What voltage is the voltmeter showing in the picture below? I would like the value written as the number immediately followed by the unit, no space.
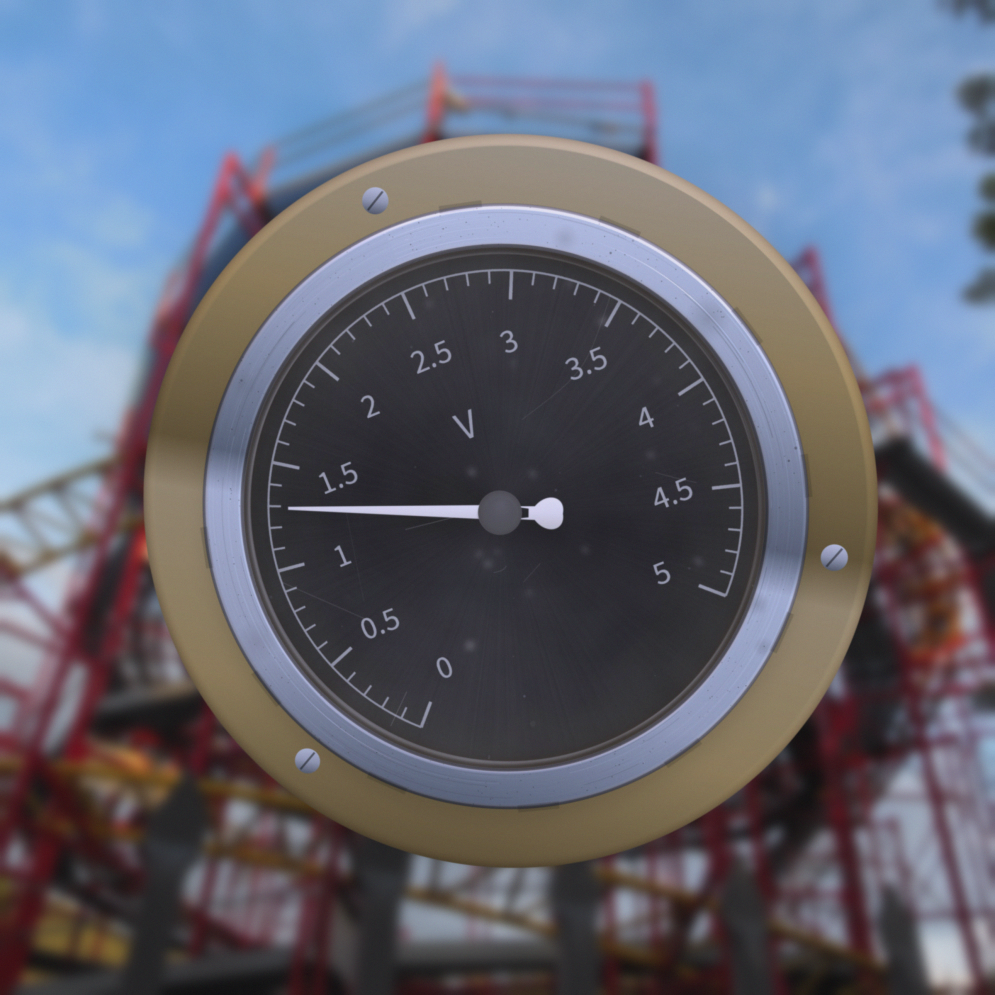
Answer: 1.3V
